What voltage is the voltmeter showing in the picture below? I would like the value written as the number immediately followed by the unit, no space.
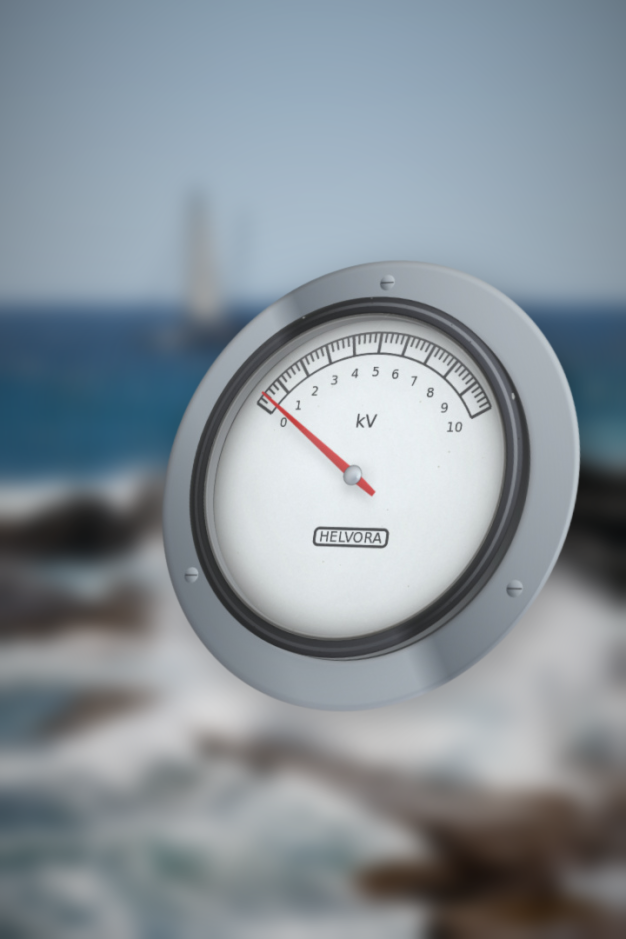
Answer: 0.4kV
